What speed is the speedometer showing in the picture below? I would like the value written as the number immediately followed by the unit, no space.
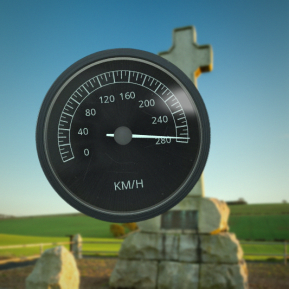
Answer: 275km/h
